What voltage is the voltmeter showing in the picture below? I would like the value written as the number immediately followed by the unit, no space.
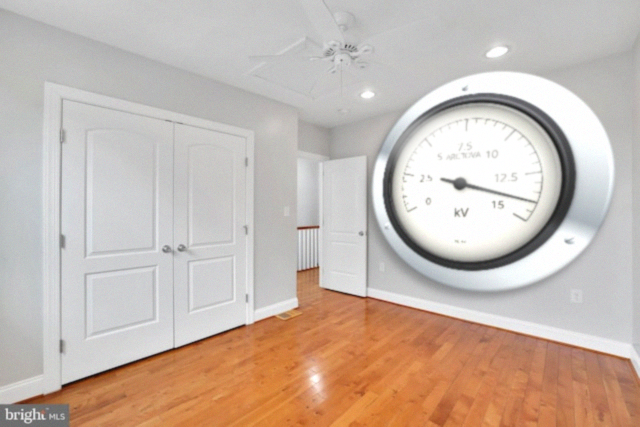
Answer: 14kV
